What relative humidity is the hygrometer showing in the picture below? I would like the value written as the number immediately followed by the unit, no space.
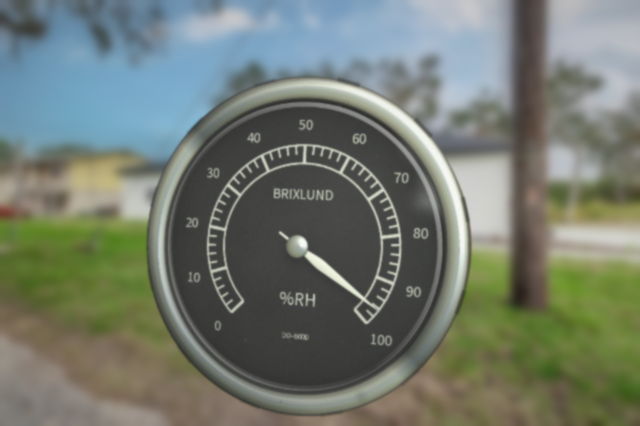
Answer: 96%
